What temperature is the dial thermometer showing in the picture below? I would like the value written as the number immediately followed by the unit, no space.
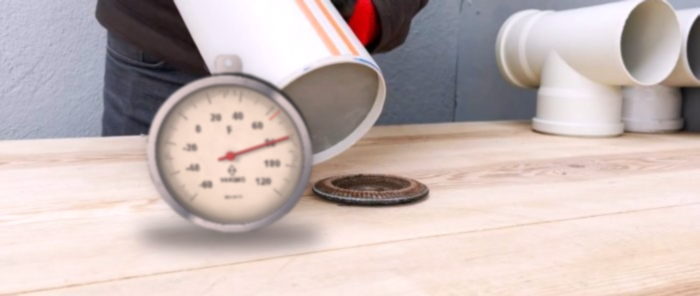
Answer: 80°F
